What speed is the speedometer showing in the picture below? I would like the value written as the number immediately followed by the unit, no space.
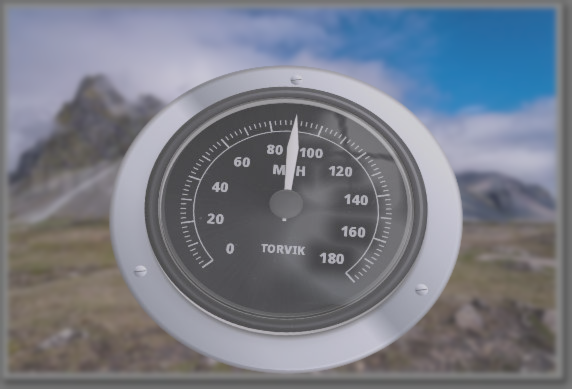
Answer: 90mph
